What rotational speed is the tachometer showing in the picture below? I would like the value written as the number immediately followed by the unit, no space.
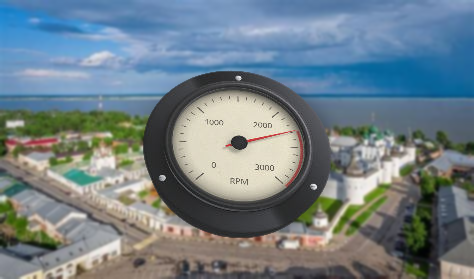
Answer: 2300rpm
